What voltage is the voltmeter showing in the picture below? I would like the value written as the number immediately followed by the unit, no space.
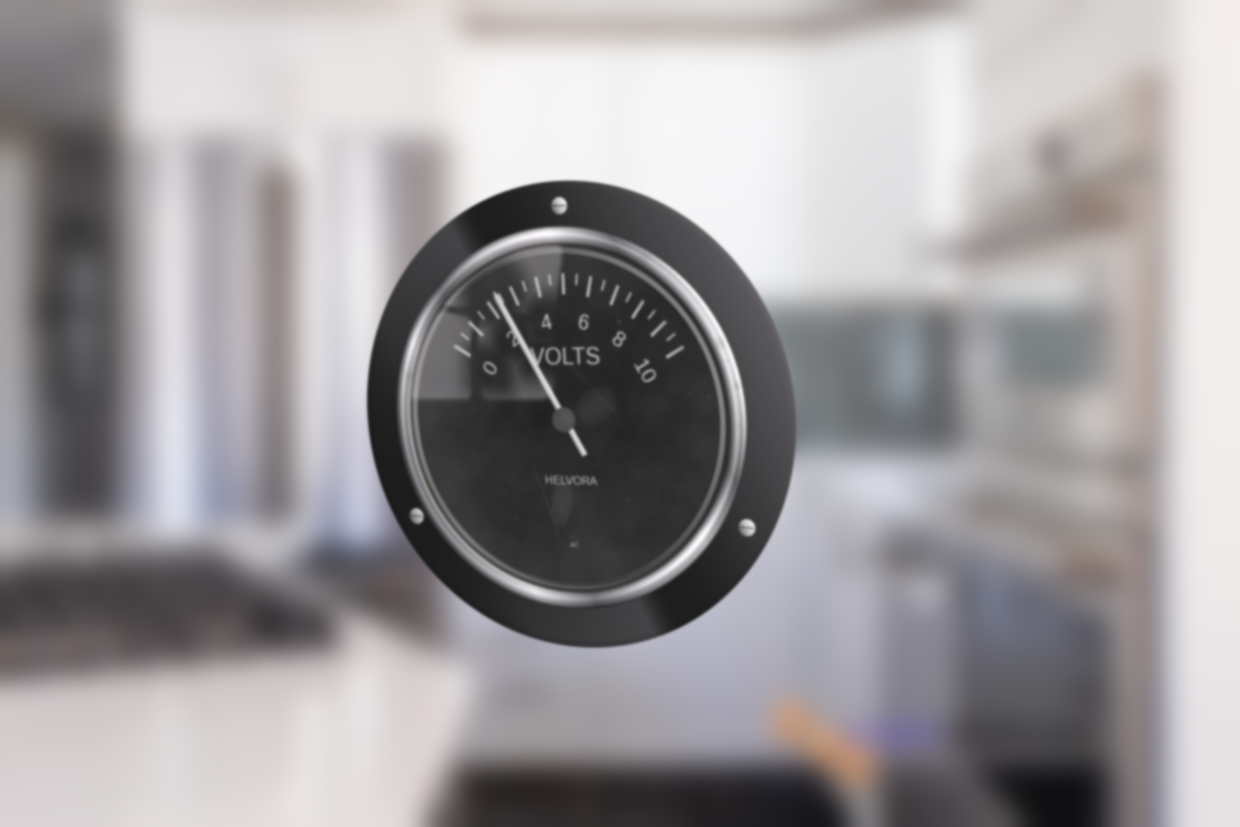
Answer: 2.5V
